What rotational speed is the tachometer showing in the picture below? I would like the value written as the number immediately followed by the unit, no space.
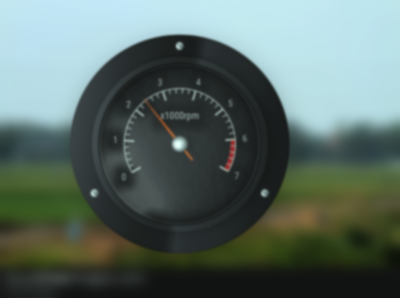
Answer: 2400rpm
